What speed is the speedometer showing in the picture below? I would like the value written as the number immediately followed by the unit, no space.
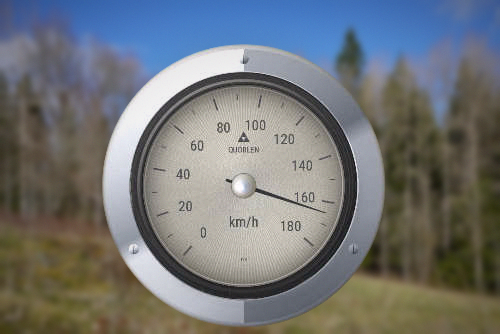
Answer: 165km/h
